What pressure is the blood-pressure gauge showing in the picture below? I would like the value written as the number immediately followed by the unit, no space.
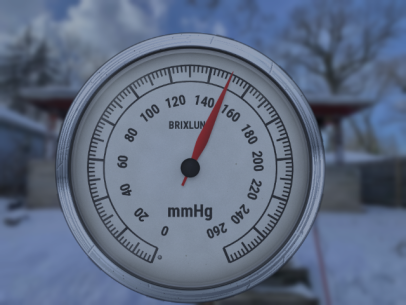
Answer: 150mmHg
